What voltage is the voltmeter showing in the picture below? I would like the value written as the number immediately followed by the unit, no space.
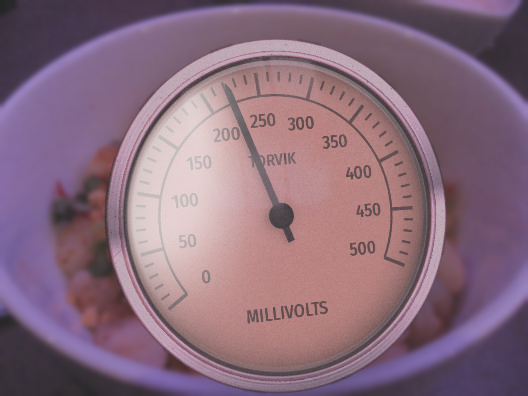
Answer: 220mV
